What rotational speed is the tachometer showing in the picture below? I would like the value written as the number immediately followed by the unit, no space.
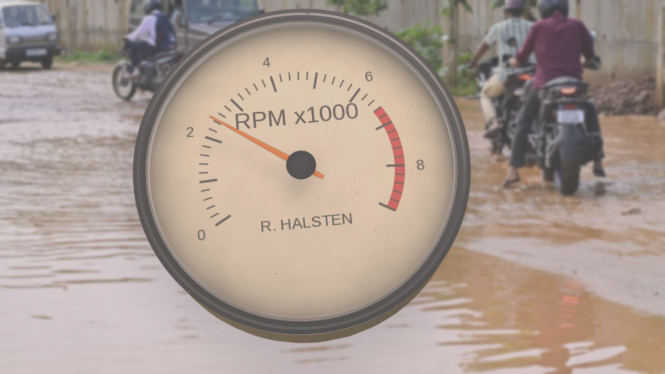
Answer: 2400rpm
